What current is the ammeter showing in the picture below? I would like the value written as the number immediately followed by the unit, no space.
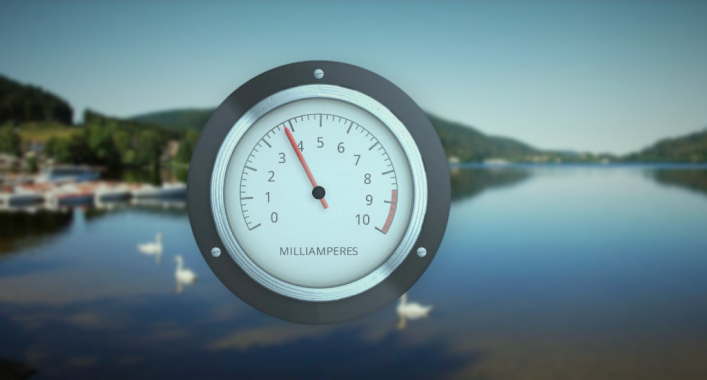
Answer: 3.8mA
